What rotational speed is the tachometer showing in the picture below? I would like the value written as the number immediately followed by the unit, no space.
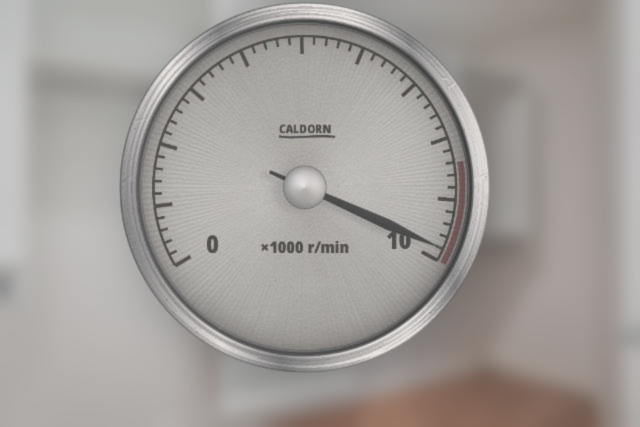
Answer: 9800rpm
